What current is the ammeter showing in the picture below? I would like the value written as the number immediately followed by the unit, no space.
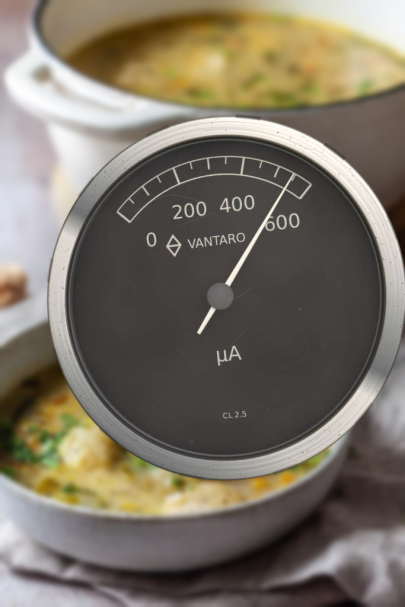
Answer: 550µA
